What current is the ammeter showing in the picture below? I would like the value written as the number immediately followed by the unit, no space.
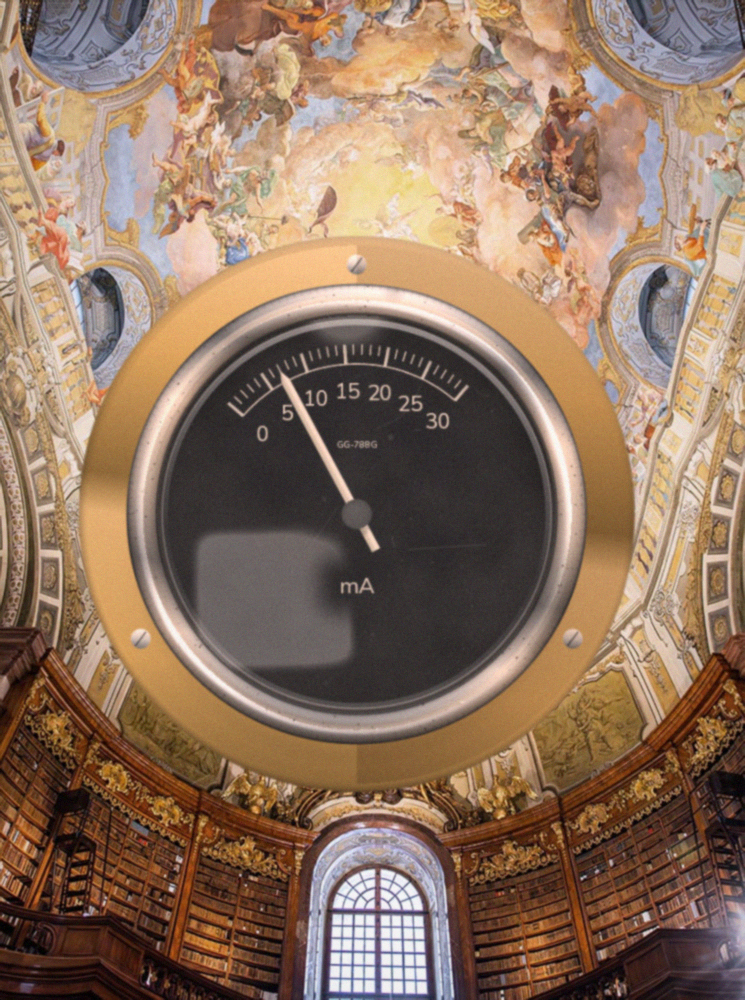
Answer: 7mA
